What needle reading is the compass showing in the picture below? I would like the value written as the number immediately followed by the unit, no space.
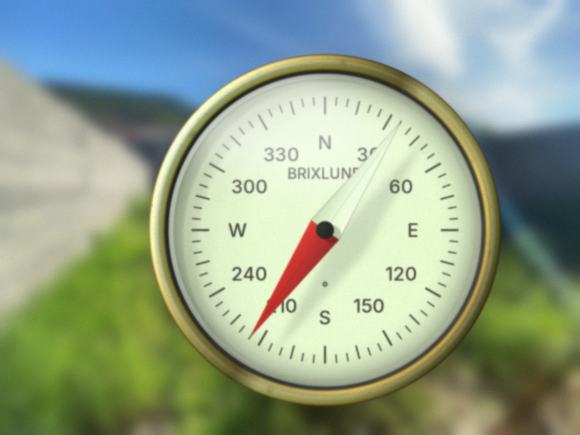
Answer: 215°
